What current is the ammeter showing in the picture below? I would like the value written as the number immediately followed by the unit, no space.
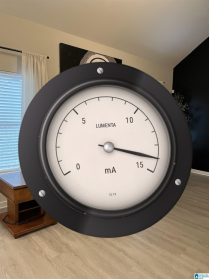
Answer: 14mA
